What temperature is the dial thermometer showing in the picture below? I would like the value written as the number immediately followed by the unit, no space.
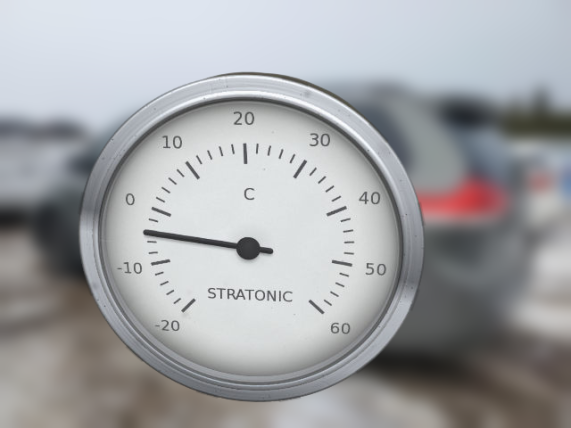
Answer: -4°C
